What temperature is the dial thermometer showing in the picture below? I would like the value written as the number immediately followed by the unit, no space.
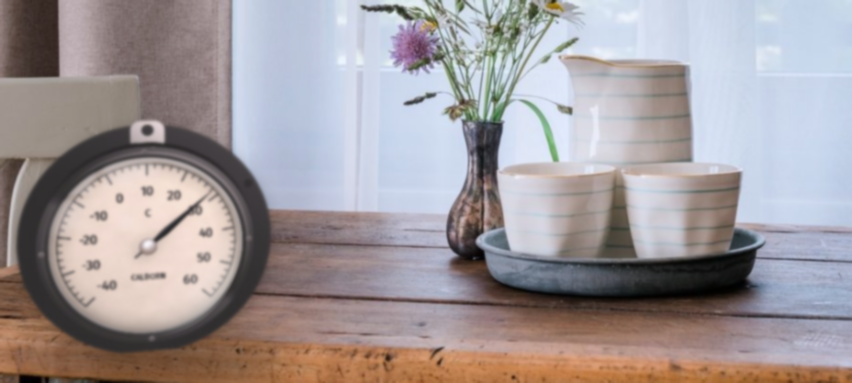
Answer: 28°C
